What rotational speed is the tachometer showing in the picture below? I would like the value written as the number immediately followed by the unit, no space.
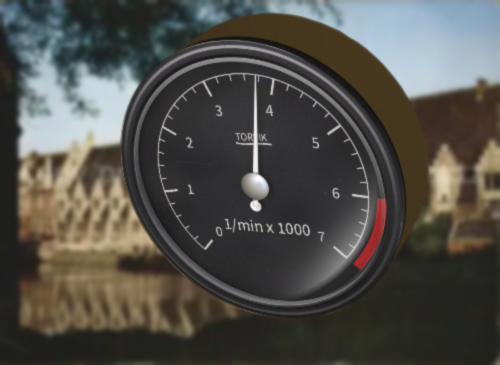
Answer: 3800rpm
